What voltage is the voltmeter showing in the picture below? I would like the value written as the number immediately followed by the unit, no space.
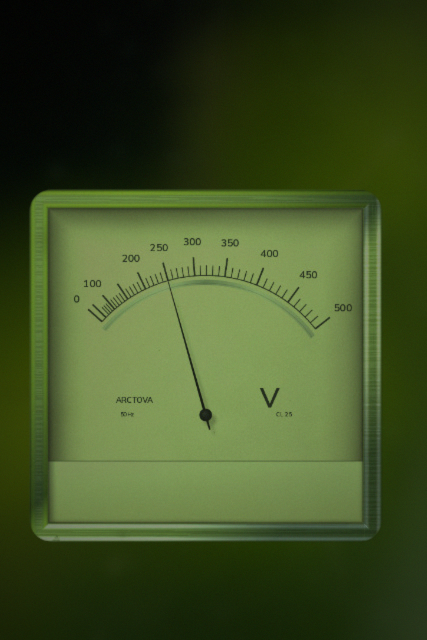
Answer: 250V
